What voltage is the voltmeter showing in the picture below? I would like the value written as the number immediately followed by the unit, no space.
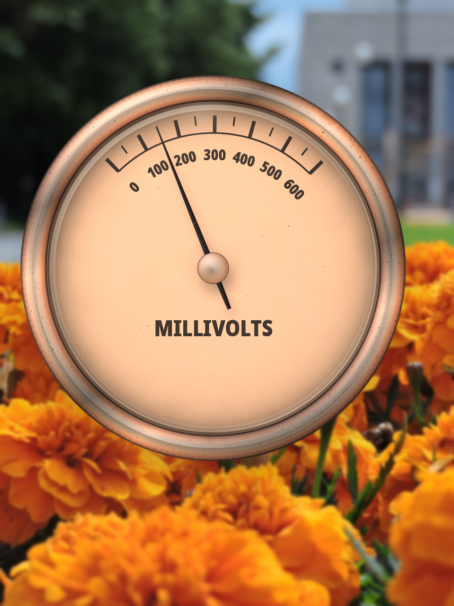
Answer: 150mV
